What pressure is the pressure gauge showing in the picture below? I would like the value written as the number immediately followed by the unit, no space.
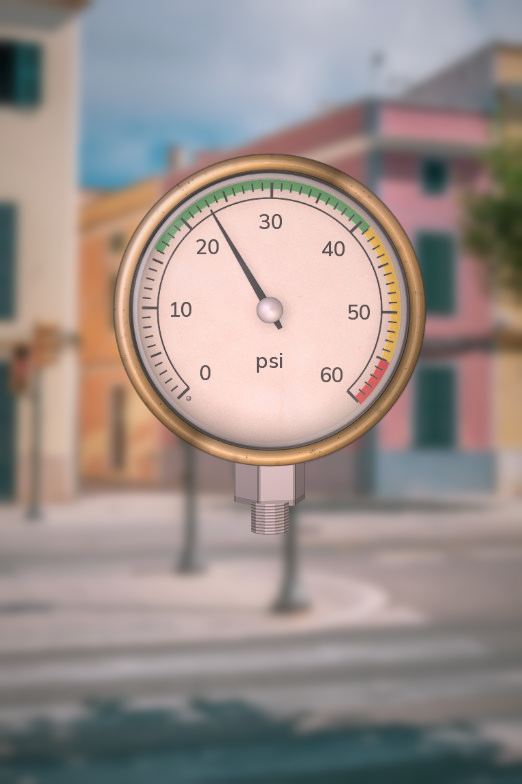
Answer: 23psi
